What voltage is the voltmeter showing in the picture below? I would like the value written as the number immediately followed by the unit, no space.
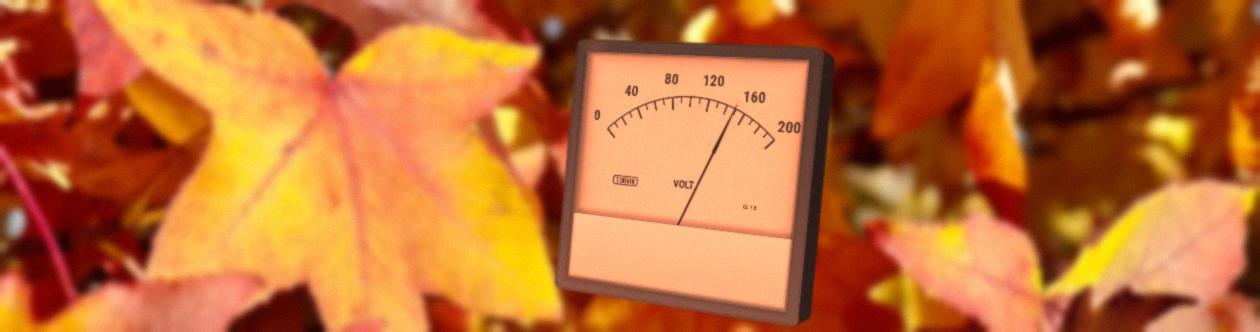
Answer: 150V
